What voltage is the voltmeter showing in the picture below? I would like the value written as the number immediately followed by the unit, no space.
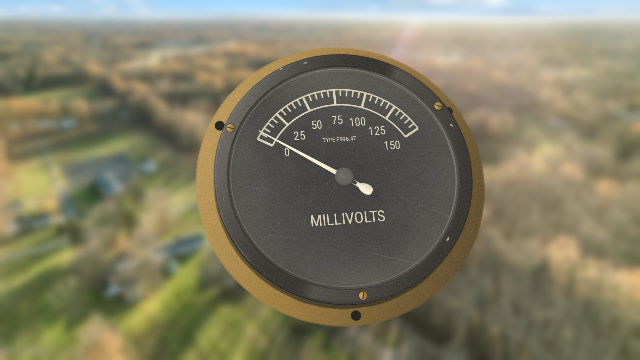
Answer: 5mV
